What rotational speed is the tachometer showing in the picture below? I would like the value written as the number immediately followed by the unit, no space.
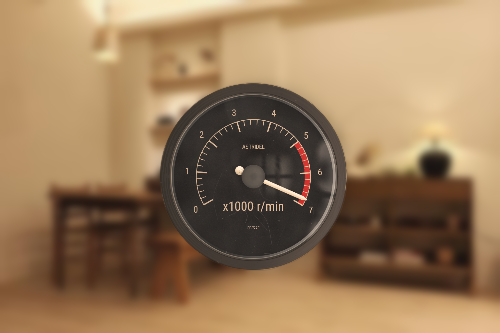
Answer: 6800rpm
